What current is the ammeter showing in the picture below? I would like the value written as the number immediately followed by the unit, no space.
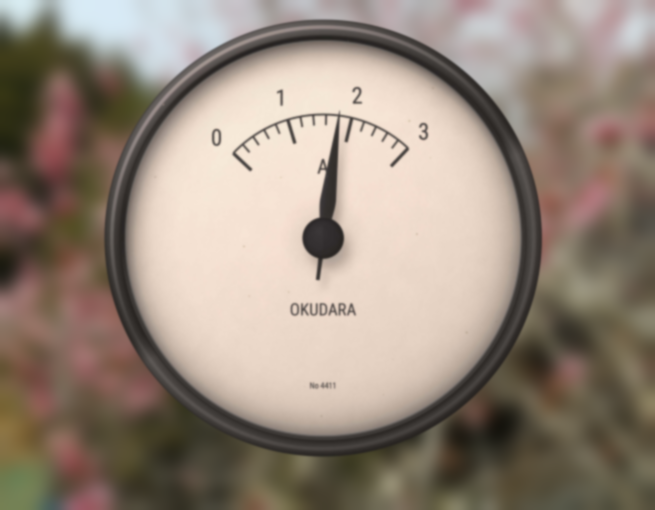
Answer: 1.8A
